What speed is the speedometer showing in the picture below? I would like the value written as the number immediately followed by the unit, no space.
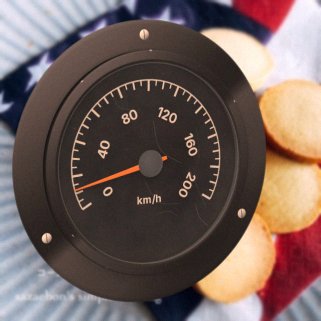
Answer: 12.5km/h
